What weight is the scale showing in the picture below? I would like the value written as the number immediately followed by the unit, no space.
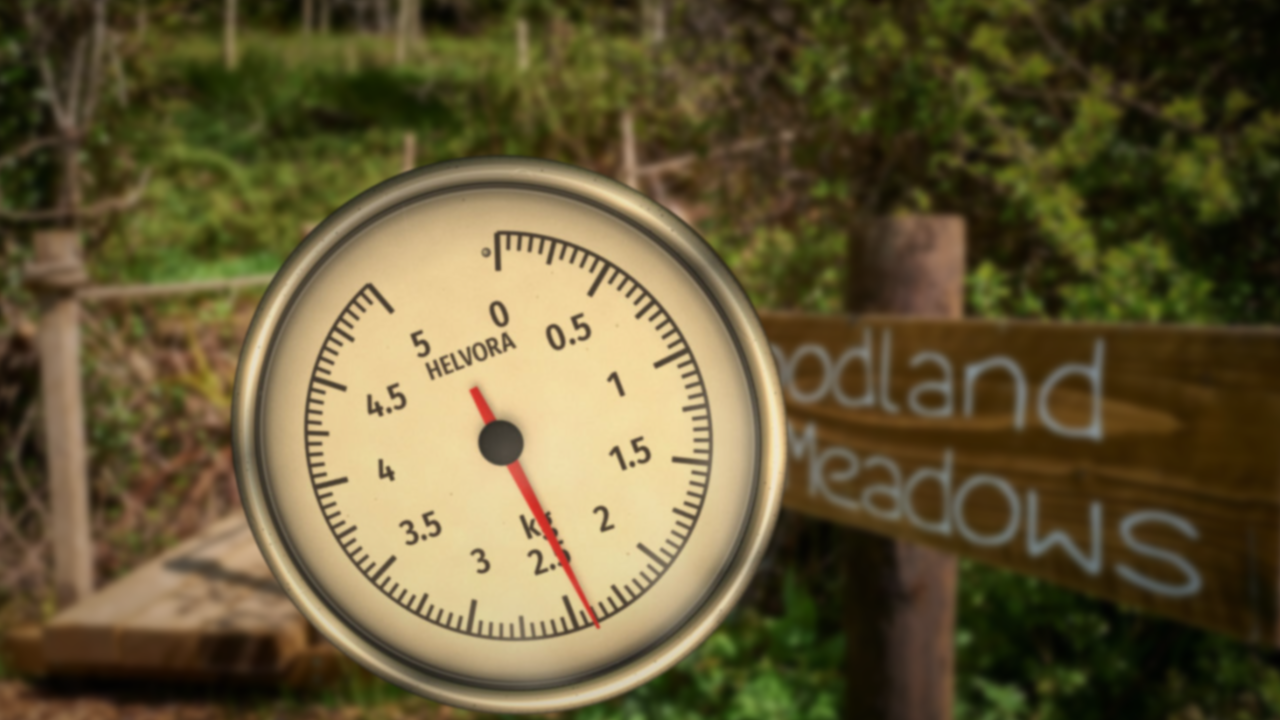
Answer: 2.4kg
